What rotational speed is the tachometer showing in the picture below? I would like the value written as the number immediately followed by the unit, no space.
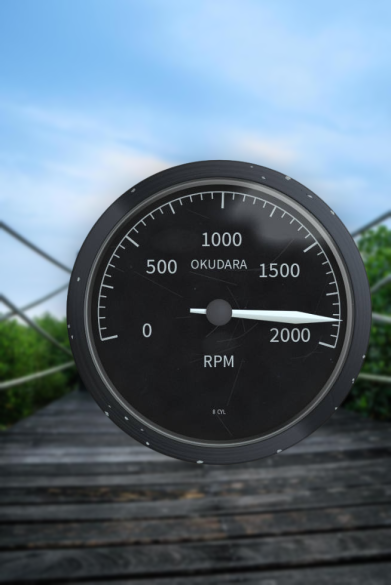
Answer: 1875rpm
